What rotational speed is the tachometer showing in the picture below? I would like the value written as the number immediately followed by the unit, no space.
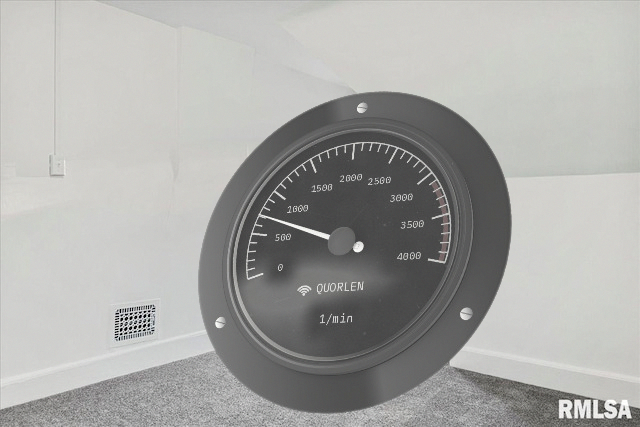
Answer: 700rpm
